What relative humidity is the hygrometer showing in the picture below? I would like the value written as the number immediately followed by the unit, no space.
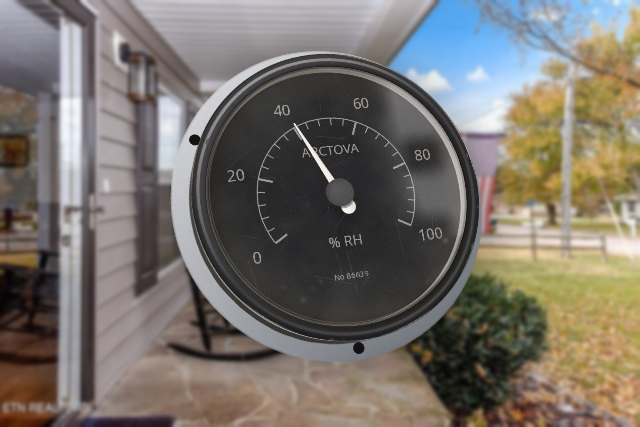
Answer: 40%
